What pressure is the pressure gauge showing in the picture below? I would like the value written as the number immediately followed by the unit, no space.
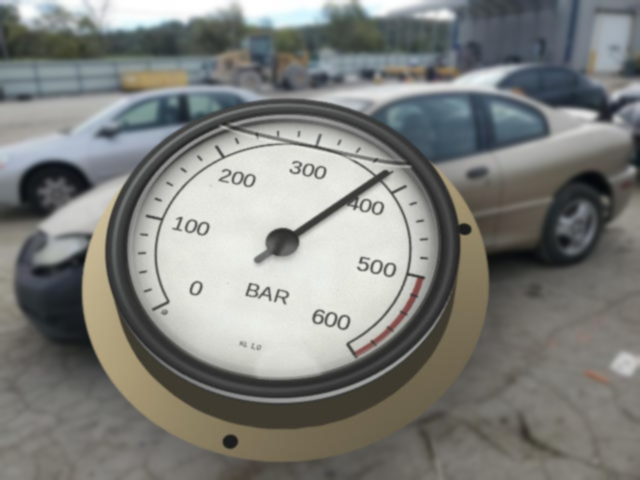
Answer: 380bar
